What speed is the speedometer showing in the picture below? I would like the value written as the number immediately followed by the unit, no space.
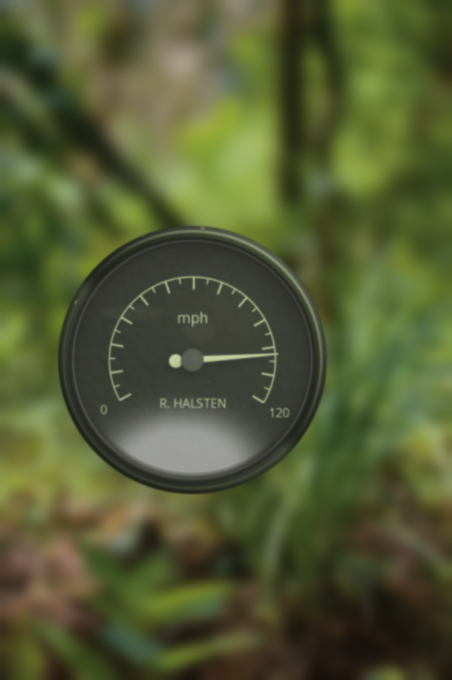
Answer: 102.5mph
